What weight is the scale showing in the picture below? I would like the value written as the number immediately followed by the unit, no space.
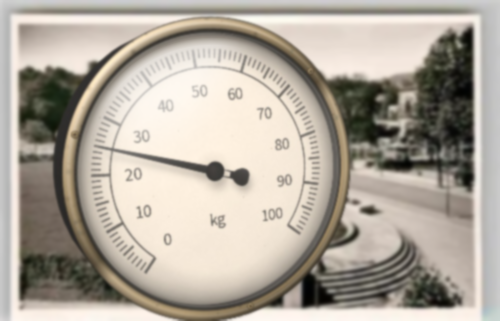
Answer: 25kg
